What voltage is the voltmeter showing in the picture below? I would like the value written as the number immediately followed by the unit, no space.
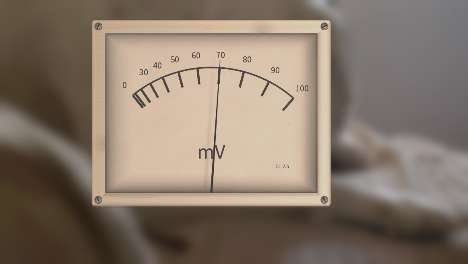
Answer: 70mV
